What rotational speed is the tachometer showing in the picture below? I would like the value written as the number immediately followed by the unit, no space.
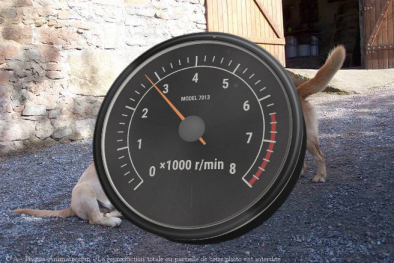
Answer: 2800rpm
